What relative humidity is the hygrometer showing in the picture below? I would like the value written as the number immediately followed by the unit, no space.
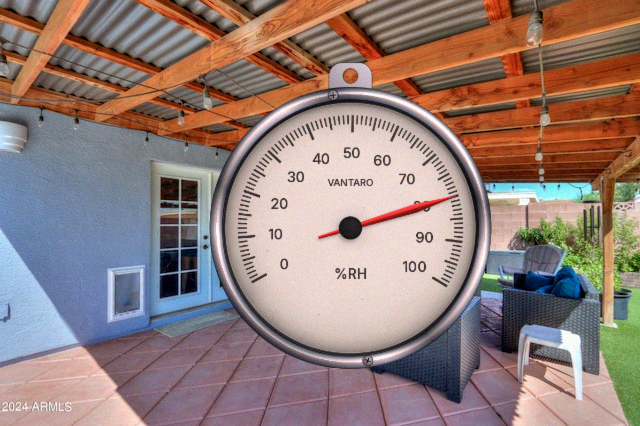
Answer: 80%
